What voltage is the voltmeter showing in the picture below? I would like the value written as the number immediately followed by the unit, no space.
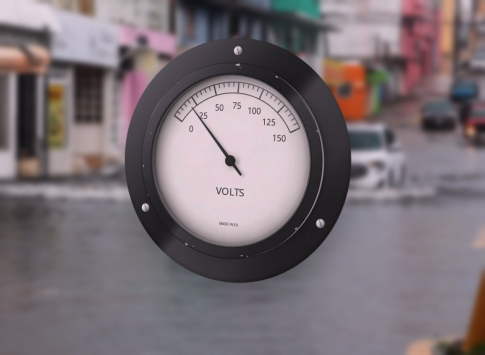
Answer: 20V
